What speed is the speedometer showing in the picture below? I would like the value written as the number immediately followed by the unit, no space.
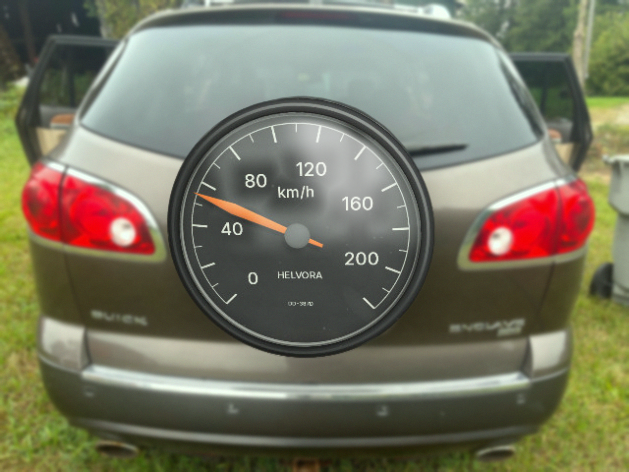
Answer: 55km/h
